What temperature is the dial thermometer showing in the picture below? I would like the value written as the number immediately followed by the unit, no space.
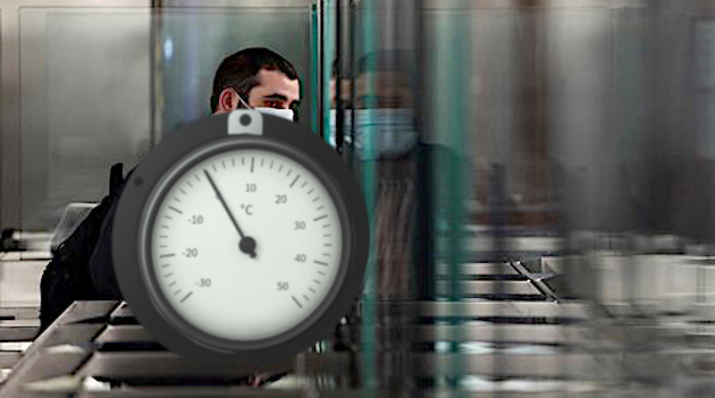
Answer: 0°C
